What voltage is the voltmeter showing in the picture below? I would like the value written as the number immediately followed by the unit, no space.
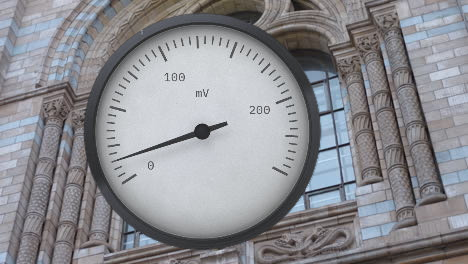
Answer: 15mV
